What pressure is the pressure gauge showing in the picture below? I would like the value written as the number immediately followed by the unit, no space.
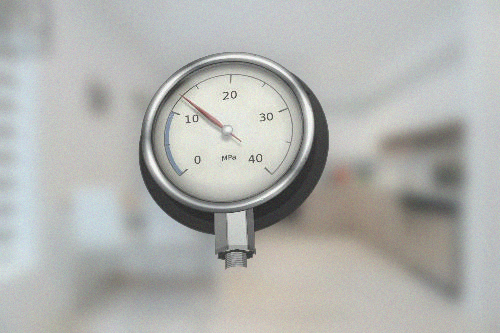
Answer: 12.5MPa
